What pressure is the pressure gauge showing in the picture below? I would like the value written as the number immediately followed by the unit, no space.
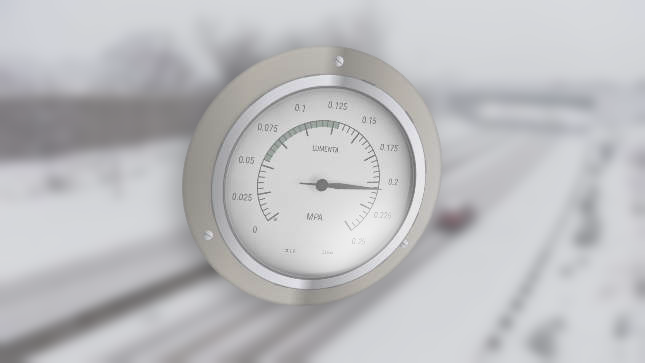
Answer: 0.205MPa
